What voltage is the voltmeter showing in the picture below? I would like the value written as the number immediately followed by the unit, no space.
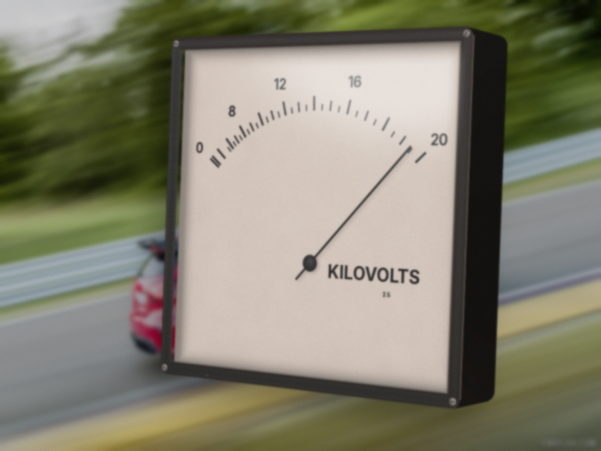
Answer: 19.5kV
